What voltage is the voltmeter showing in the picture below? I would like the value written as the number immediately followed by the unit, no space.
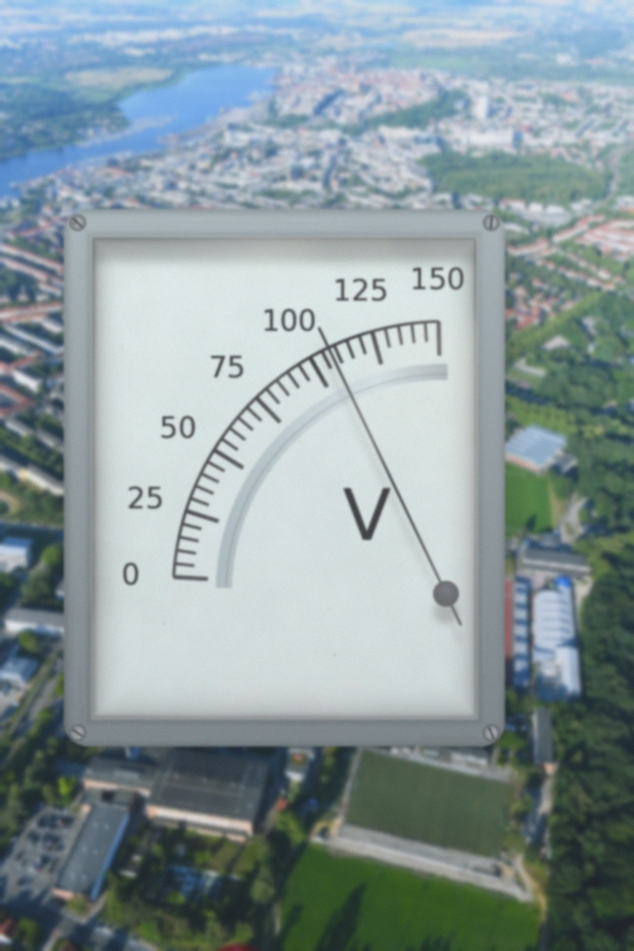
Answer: 107.5V
